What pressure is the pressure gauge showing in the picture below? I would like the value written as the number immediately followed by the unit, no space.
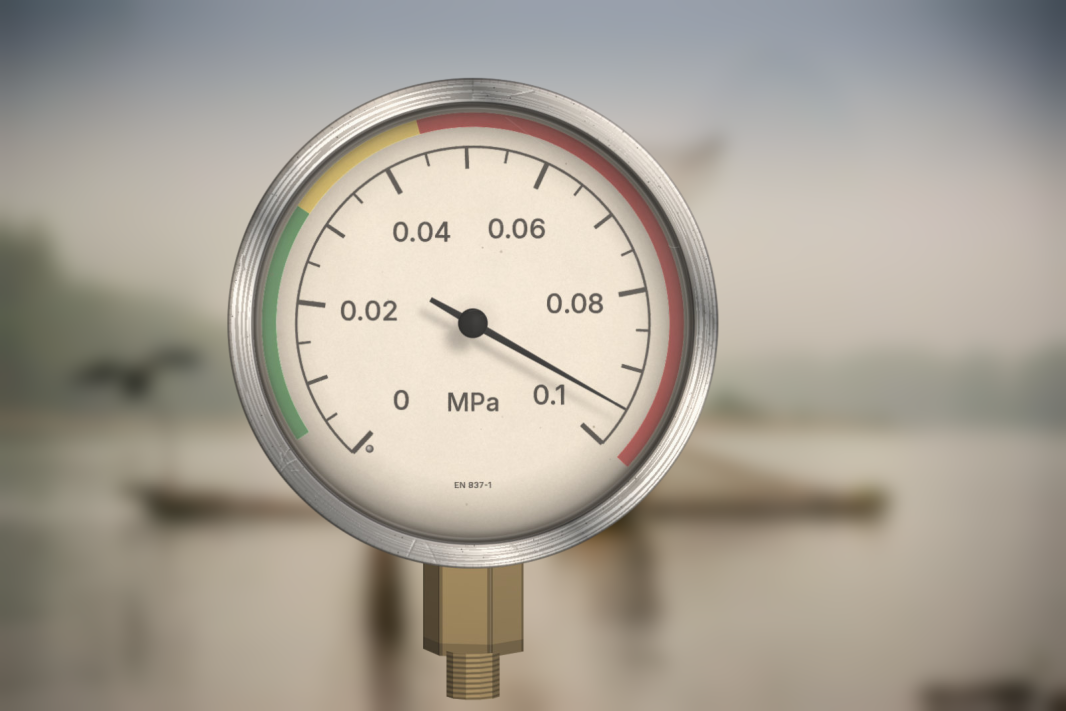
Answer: 0.095MPa
